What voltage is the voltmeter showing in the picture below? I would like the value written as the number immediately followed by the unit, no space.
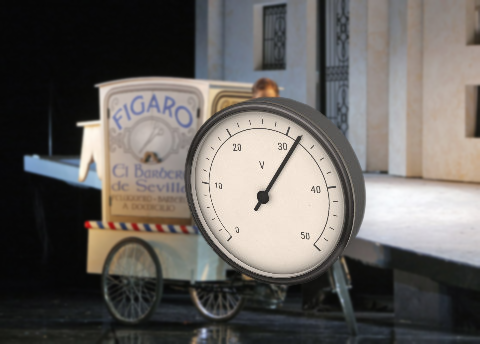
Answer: 32V
